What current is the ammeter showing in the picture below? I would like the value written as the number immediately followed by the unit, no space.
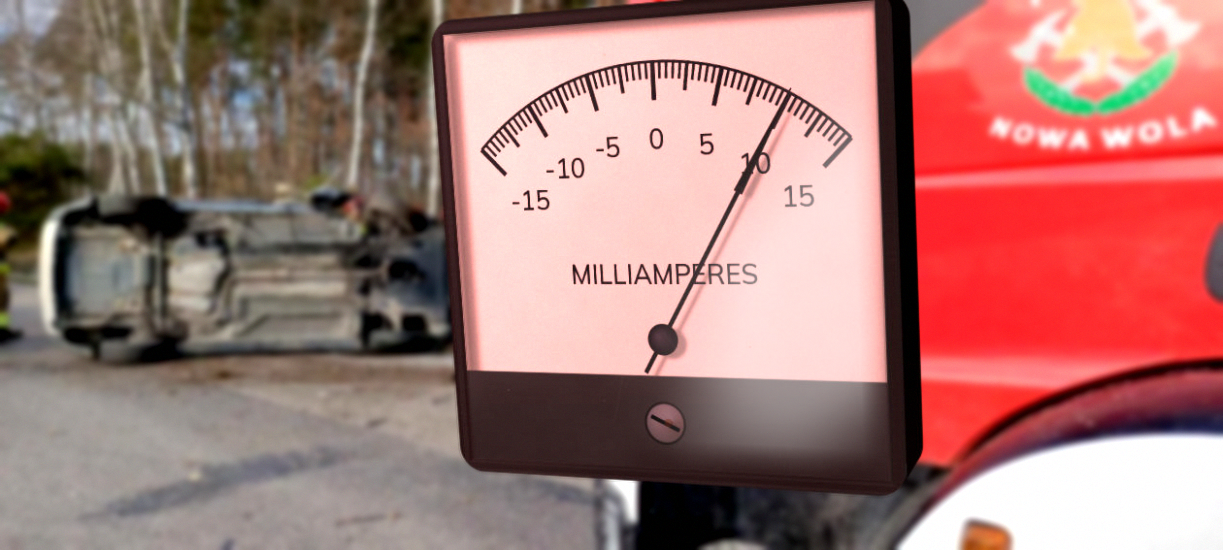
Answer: 10mA
